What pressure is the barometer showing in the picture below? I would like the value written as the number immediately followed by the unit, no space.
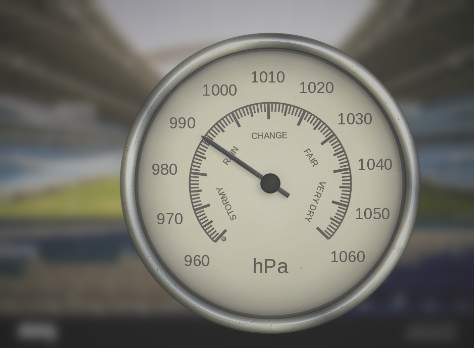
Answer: 990hPa
